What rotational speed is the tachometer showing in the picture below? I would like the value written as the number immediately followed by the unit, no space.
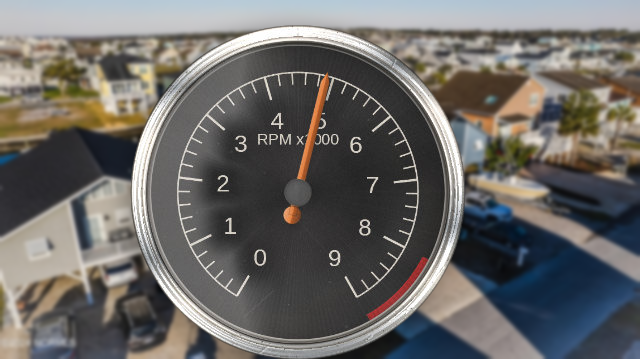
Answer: 4900rpm
